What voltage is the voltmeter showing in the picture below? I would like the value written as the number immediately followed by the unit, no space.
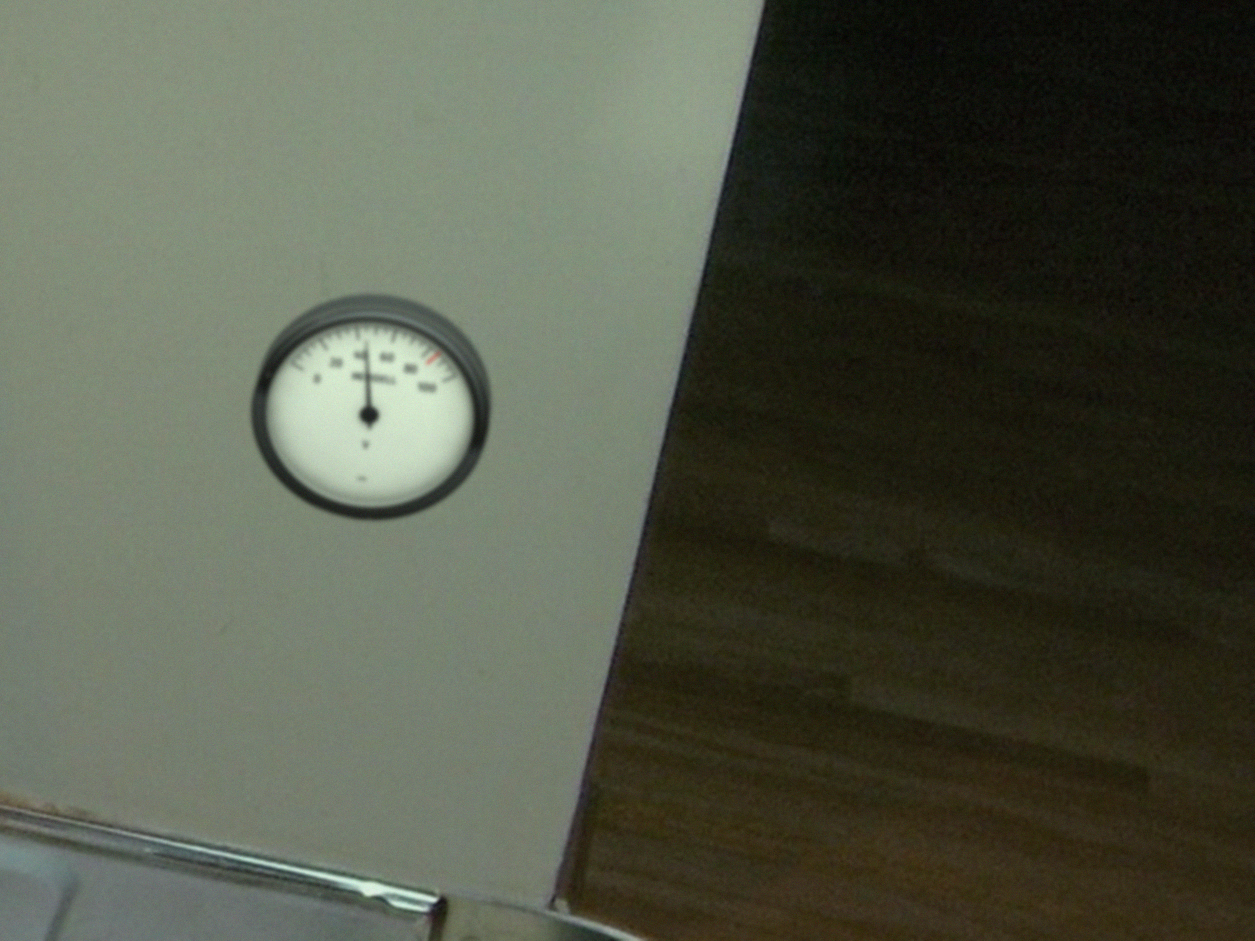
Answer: 45V
